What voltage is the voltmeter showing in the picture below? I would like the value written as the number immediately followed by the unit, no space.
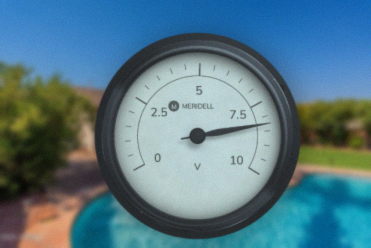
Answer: 8.25V
